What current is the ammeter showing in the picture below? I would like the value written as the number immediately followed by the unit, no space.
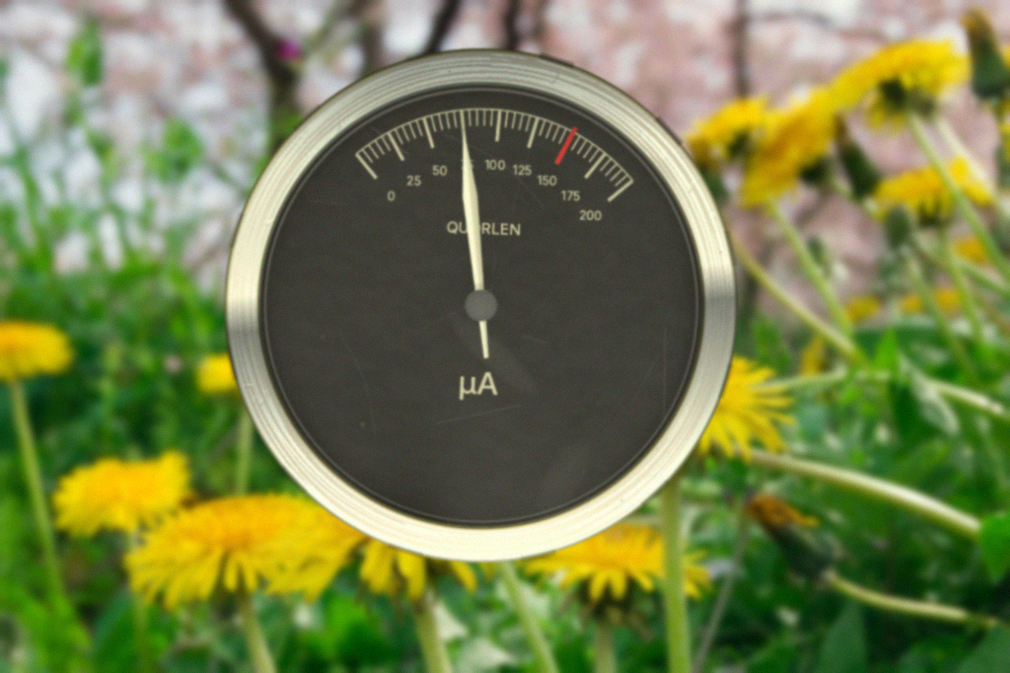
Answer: 75µA
